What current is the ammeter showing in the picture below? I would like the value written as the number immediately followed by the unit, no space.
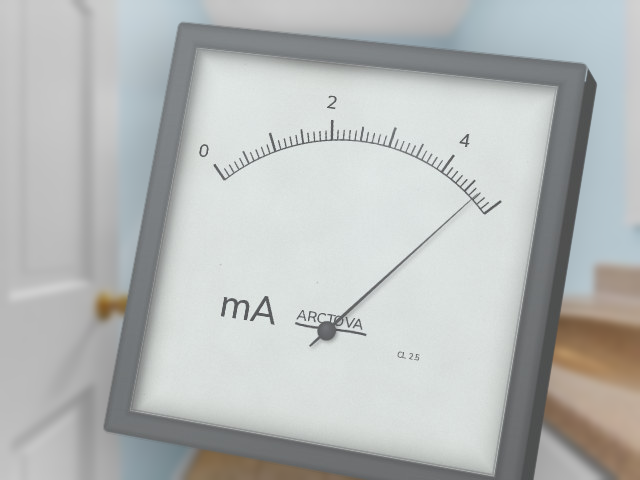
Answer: 4.7mA
